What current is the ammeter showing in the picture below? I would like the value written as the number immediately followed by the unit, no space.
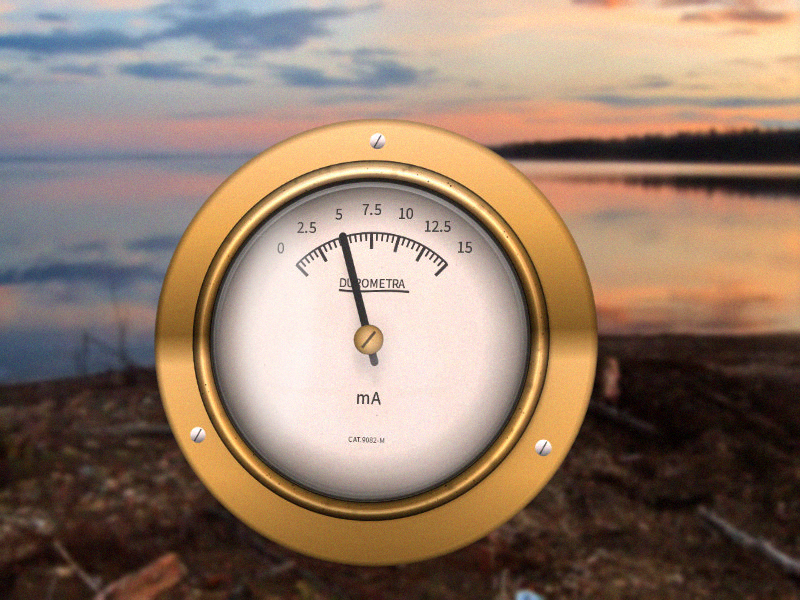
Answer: 5mA
